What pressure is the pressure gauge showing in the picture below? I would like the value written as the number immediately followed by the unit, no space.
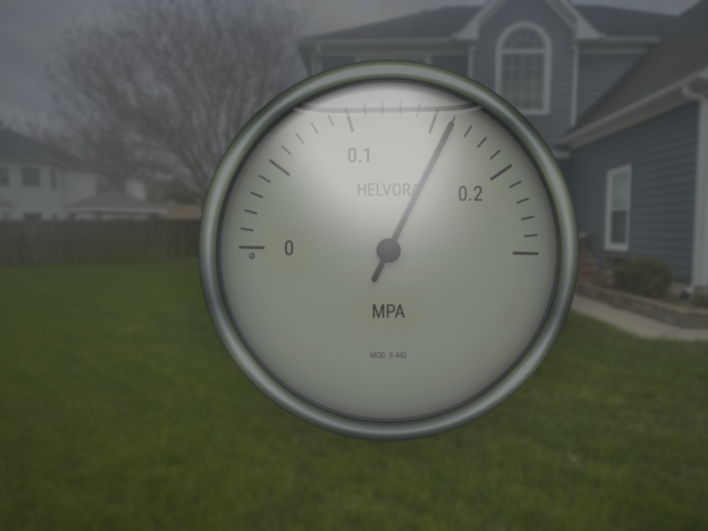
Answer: 0.16MPa
